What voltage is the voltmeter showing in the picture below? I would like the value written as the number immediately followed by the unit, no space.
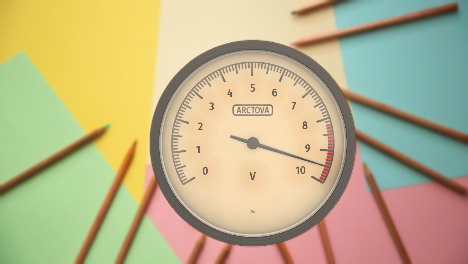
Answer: 9.5V
